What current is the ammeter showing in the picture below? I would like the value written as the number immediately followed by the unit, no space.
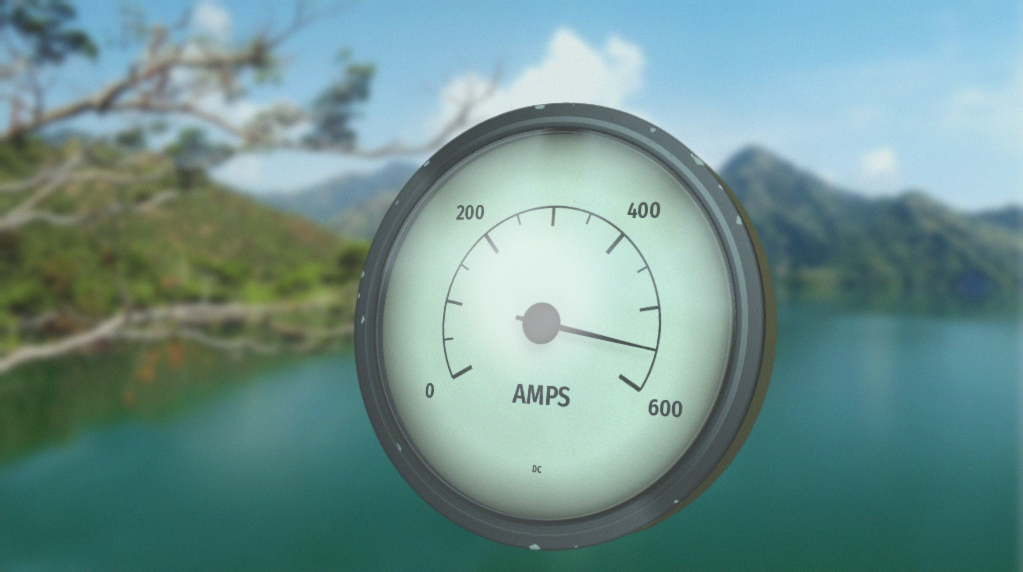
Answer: 550A
